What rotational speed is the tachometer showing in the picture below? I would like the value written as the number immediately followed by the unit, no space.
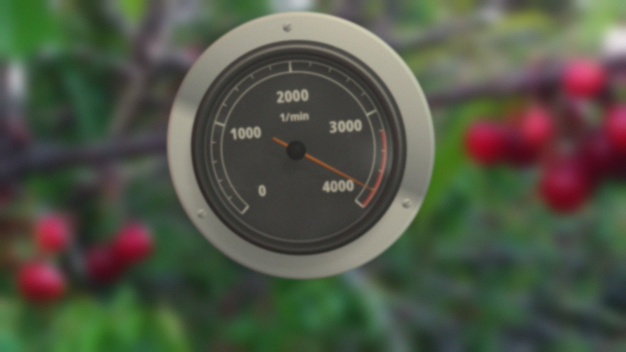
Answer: 3800rpm
